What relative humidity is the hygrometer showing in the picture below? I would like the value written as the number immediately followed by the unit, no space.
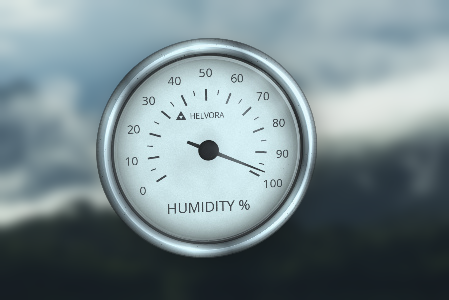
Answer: 97.5%
